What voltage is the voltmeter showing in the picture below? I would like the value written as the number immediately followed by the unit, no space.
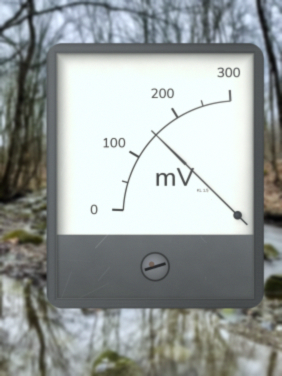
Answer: 150mV
